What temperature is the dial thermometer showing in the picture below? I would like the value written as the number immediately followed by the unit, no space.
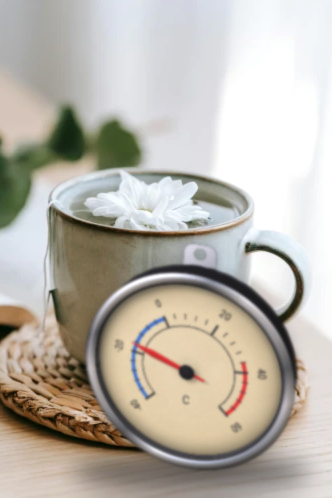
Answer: -16°C
